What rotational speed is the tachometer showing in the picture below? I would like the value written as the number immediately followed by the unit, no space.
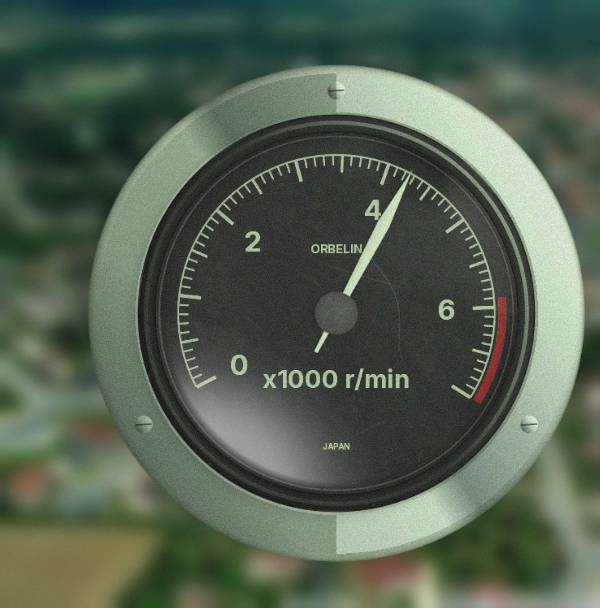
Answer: 4250rpm
